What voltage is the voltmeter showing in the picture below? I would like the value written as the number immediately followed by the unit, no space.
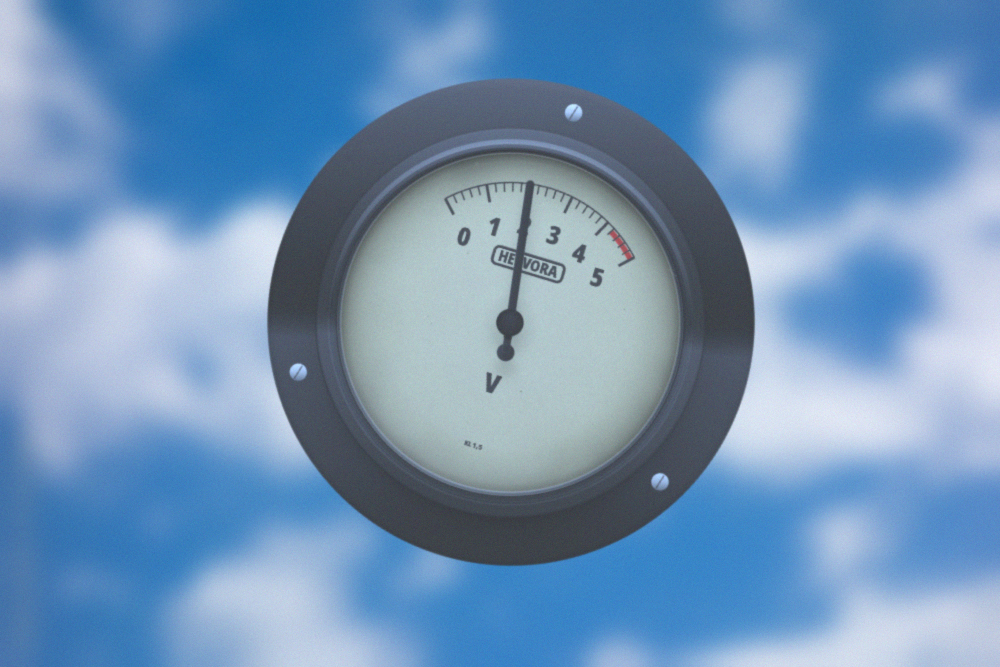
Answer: 2V
